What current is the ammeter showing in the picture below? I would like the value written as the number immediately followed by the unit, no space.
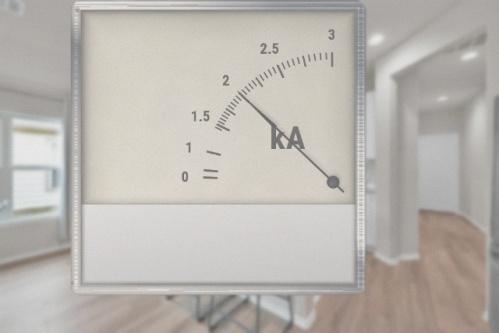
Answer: 2kA
